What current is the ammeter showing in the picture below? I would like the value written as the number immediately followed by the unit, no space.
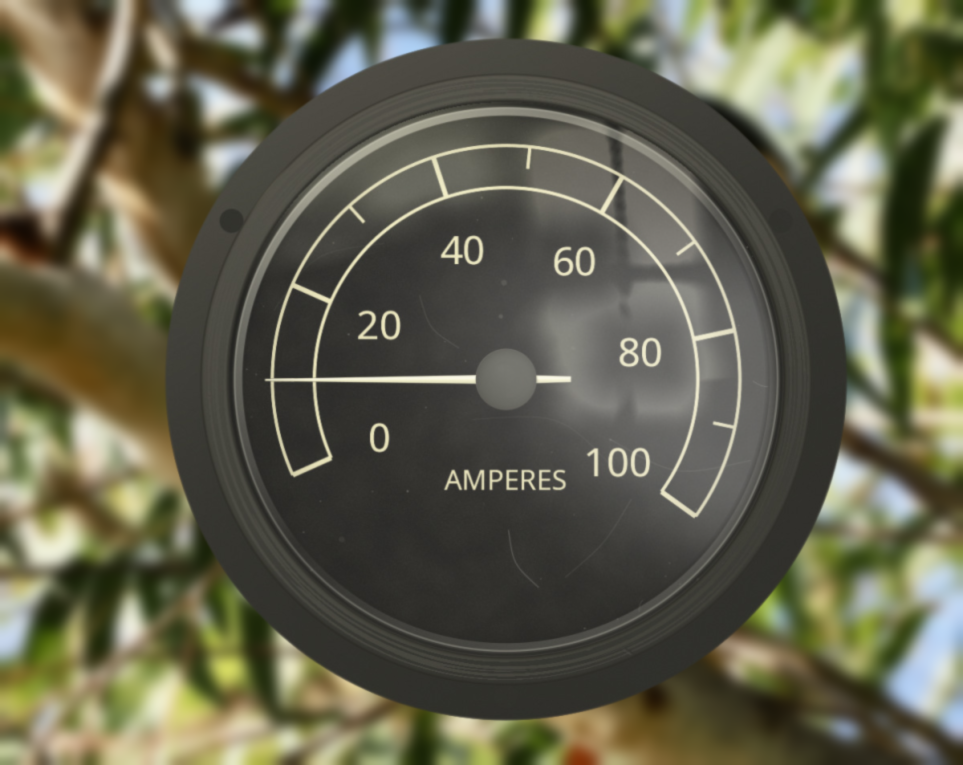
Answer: 10A
